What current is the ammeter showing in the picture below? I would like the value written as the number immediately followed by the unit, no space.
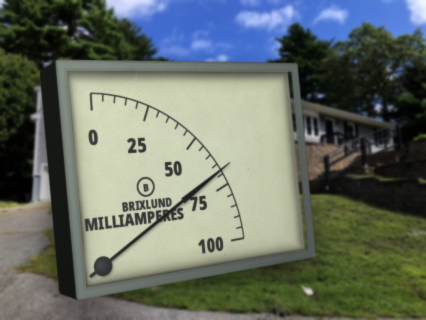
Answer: 67.5mA
